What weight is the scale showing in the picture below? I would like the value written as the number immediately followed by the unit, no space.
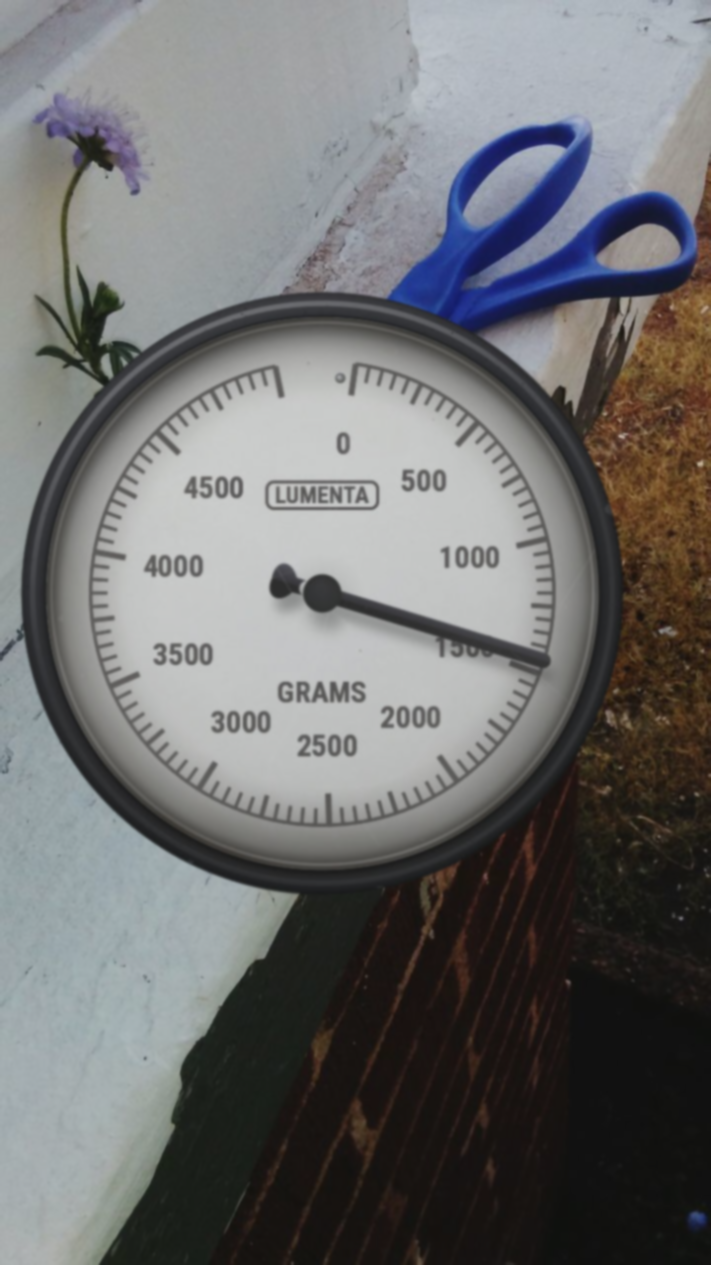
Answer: 1450g
